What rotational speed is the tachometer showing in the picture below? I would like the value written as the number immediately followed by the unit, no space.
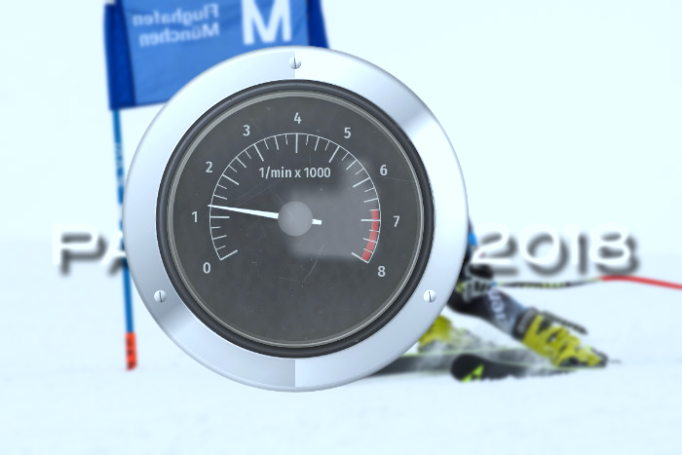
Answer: 1250rpm
